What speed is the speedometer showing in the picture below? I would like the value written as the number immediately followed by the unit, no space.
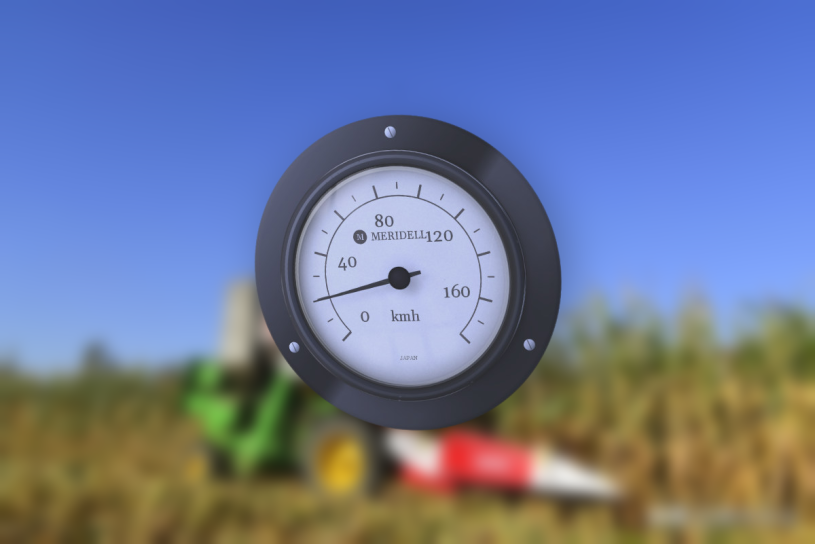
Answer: 20km/h
